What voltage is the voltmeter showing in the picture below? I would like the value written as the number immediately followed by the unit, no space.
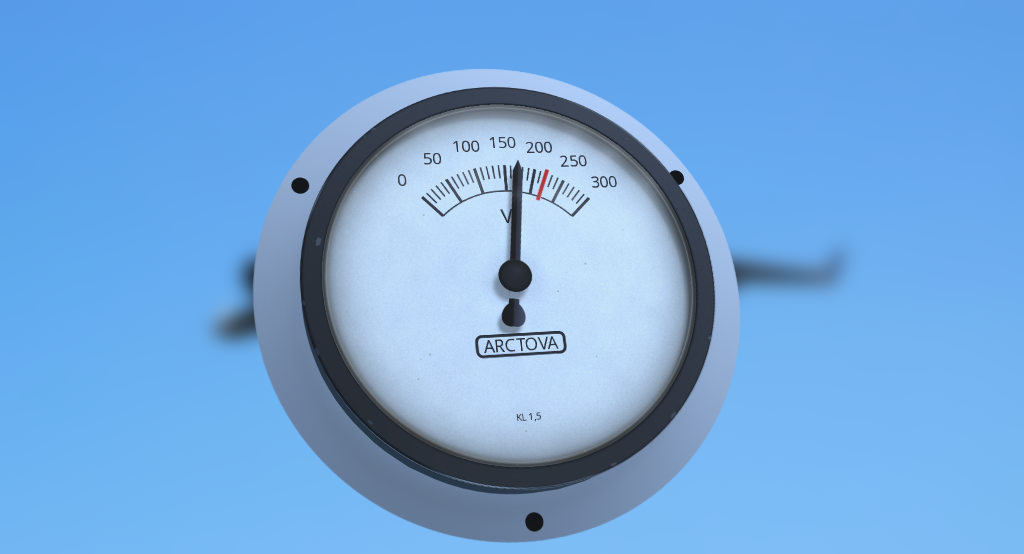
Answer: 170V
